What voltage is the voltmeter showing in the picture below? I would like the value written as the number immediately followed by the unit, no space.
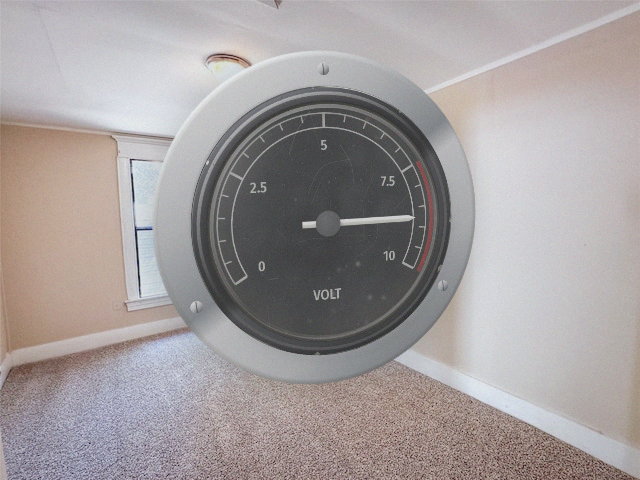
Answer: 8.75V
